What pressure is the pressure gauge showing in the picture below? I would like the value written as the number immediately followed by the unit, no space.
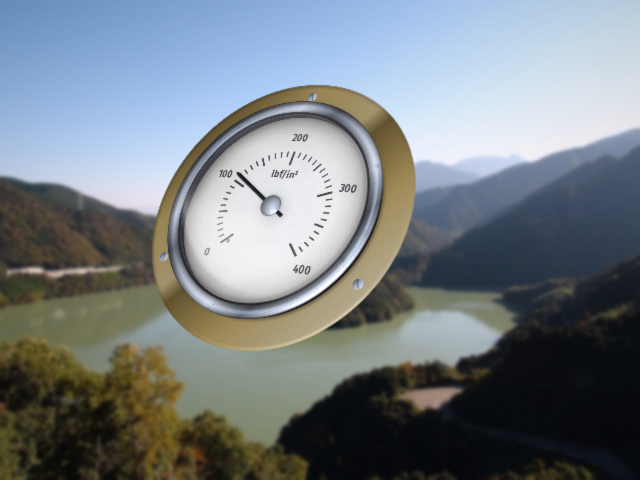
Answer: 110psi
